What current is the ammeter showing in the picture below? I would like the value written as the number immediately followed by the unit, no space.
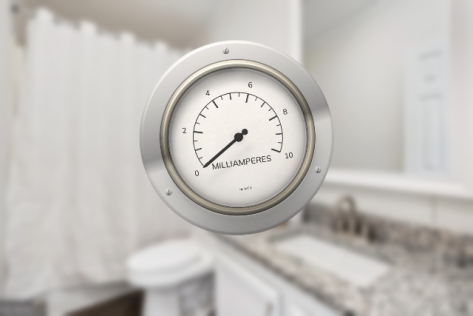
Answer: 0mA
